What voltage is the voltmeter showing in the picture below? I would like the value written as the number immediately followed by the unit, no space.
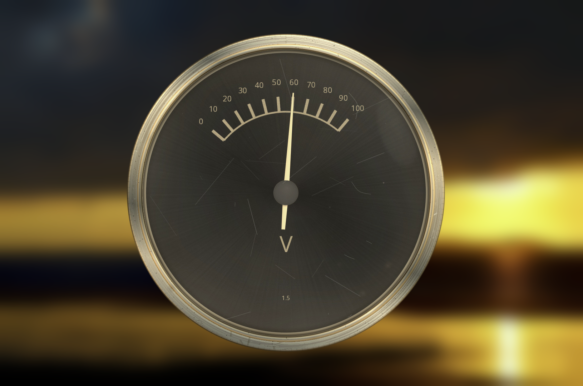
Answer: 60V
